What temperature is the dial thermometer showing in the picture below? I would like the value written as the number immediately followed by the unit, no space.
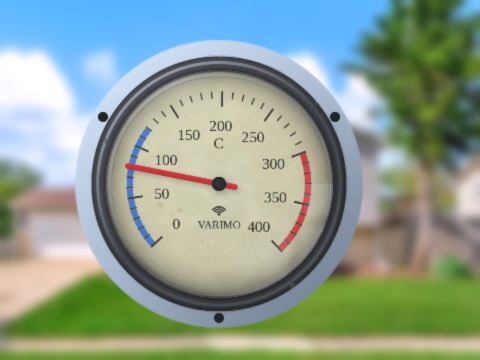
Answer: 80°C
